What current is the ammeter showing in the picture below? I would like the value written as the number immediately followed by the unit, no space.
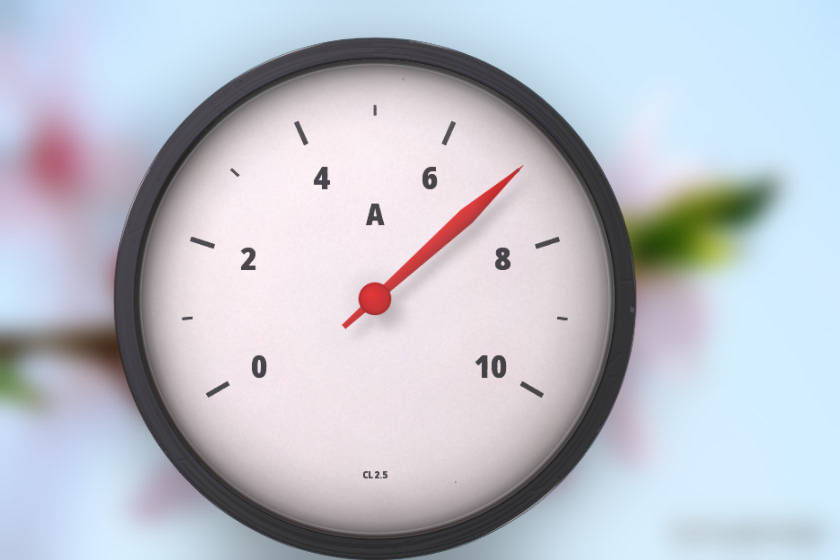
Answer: 7A
